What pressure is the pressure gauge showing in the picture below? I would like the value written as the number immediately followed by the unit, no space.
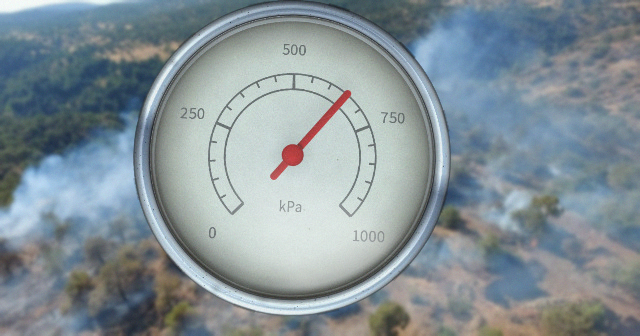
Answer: 650kPa
